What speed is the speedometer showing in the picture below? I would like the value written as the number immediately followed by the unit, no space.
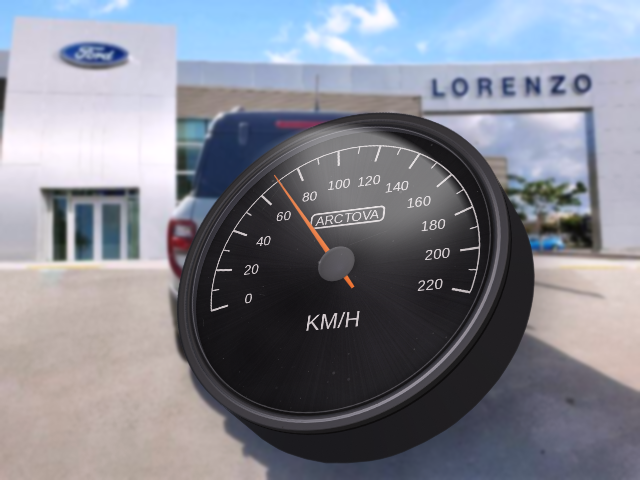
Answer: 70km/h
